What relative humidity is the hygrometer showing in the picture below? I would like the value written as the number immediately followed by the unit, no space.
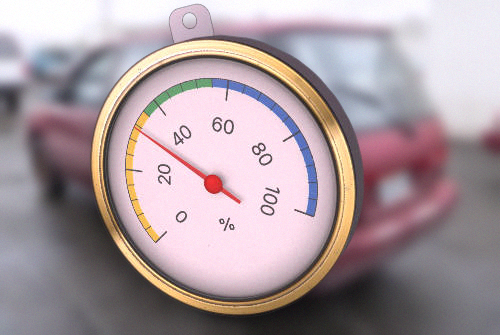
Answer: 32%
